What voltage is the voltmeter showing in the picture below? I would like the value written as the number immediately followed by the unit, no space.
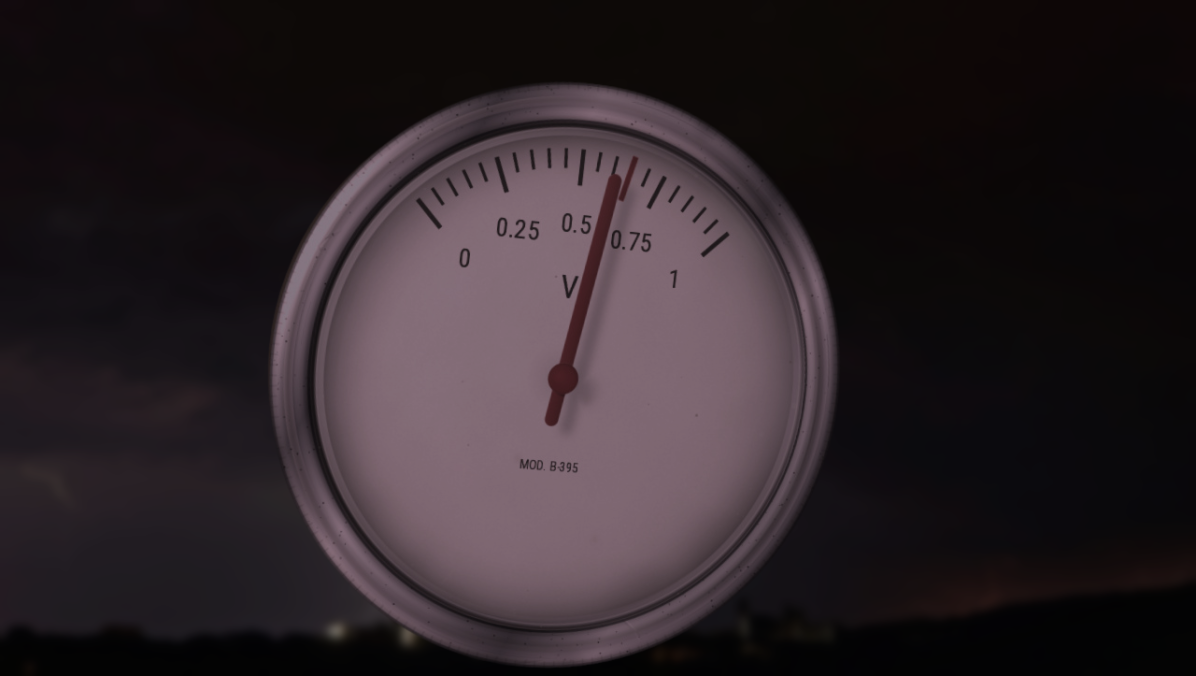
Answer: 0.6V
